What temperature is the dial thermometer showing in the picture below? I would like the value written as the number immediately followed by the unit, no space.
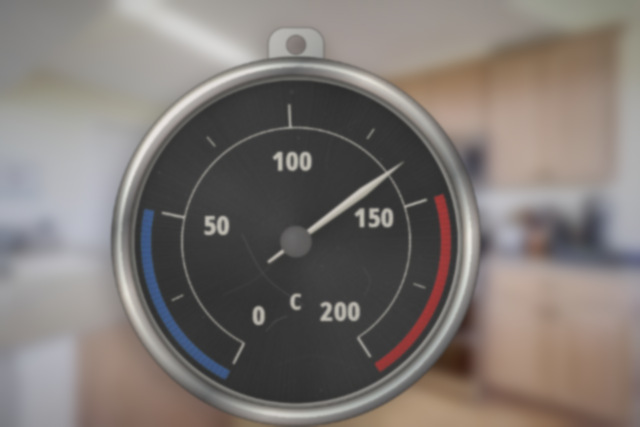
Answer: 137.5°C
